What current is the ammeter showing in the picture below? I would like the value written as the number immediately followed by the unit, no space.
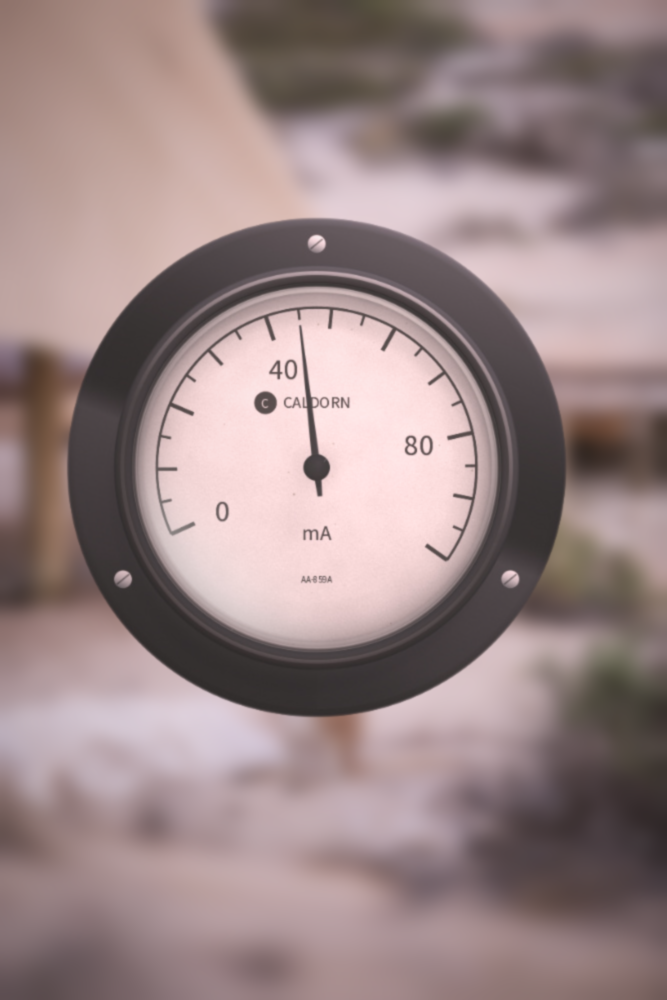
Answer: 45mA
